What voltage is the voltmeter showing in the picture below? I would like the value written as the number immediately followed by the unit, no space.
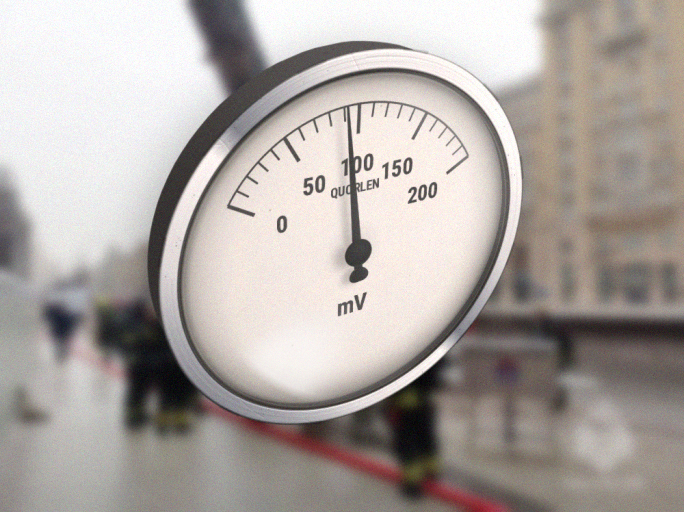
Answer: 90mV
